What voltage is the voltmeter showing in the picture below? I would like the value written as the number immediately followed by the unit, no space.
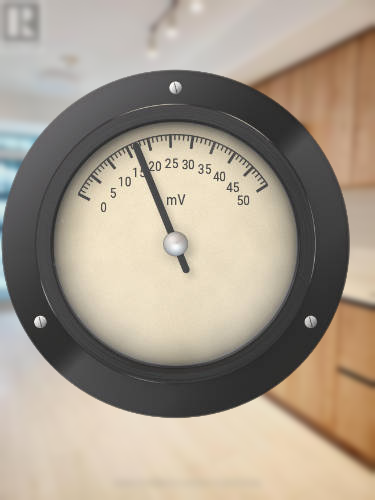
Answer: 17mV
